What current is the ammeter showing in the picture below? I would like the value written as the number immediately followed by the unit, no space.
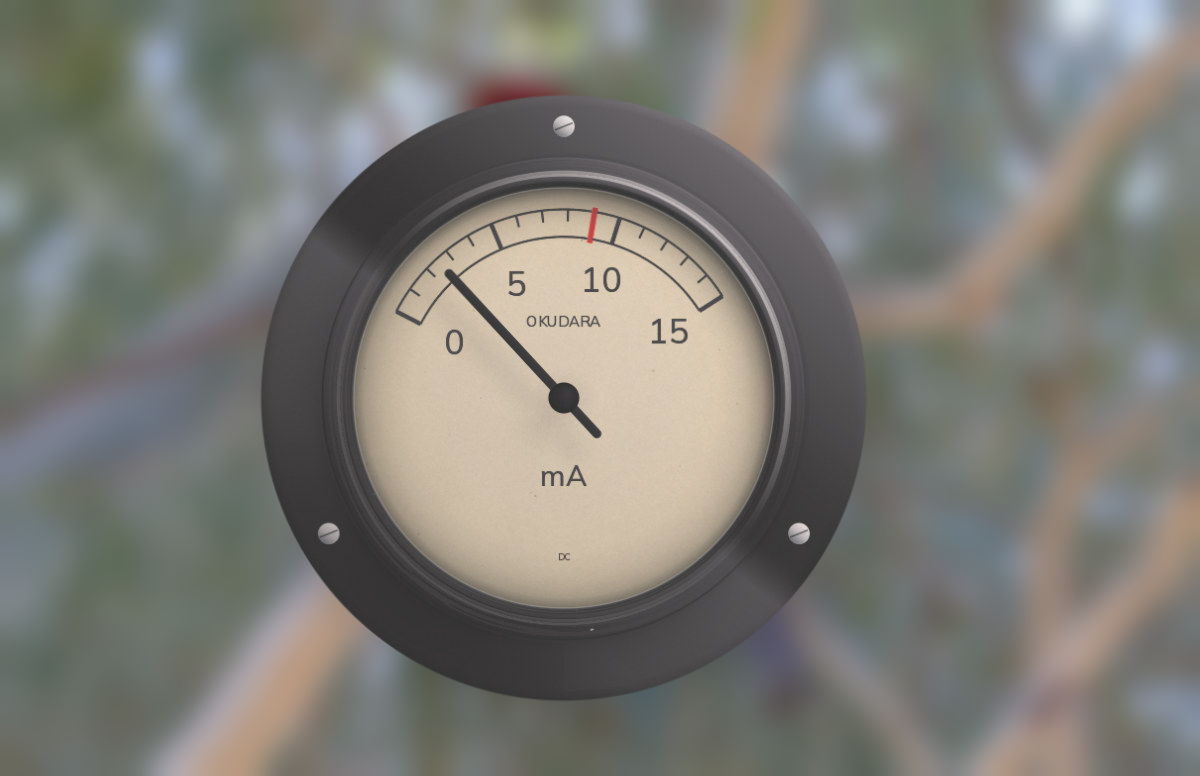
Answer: 2.5mA
